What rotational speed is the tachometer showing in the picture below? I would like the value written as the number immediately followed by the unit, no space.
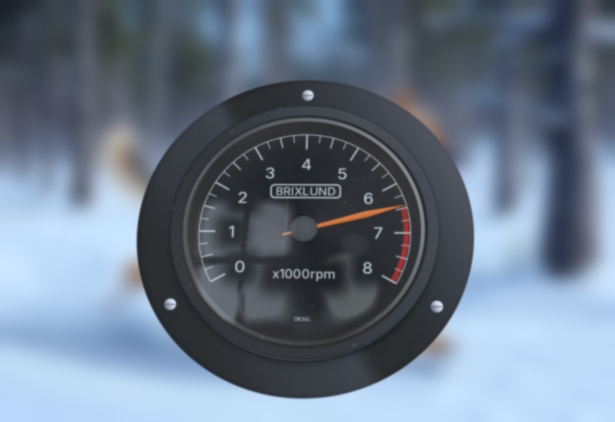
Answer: 6500rpm
